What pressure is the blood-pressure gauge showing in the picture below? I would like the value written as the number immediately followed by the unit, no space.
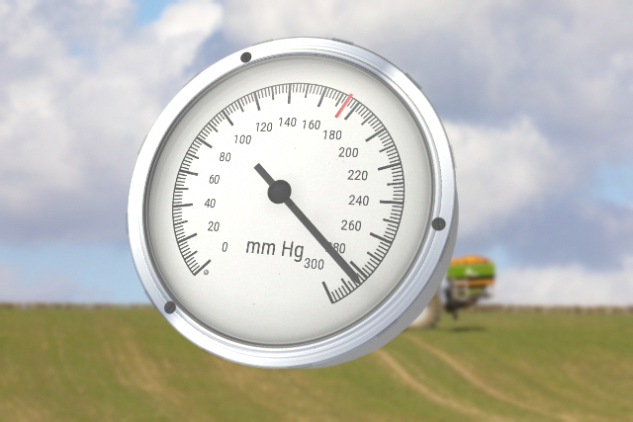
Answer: 284mmHg
